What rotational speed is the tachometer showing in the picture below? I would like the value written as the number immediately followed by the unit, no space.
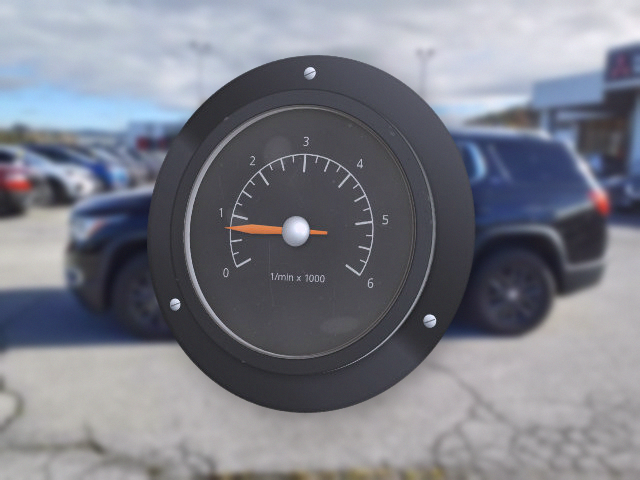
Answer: 750rpm
